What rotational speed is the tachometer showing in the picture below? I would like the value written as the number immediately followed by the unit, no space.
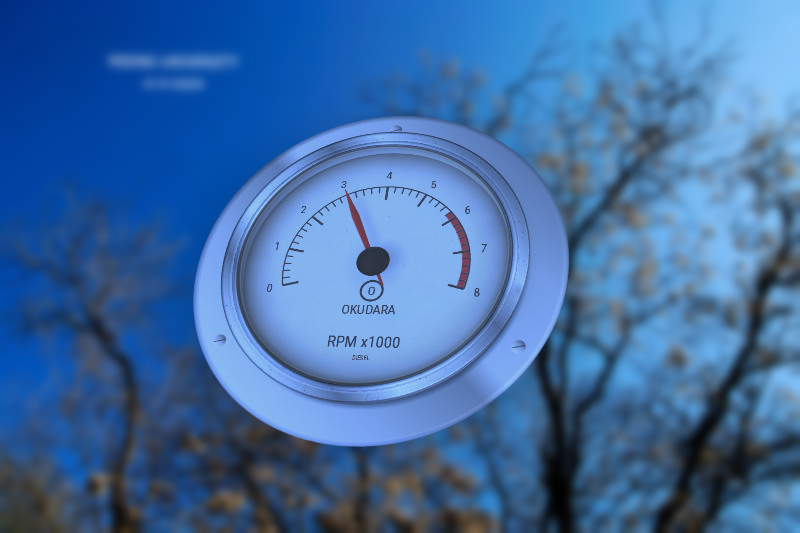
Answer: 3000rpm
